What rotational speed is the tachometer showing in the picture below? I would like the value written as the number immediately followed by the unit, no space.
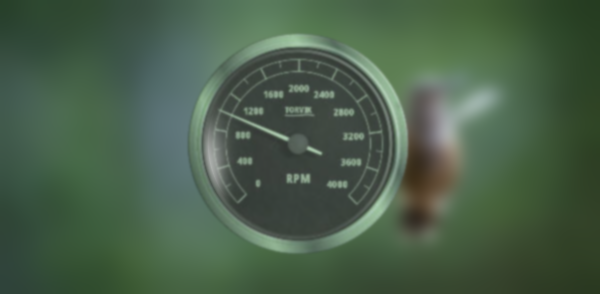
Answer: 1000rpm
